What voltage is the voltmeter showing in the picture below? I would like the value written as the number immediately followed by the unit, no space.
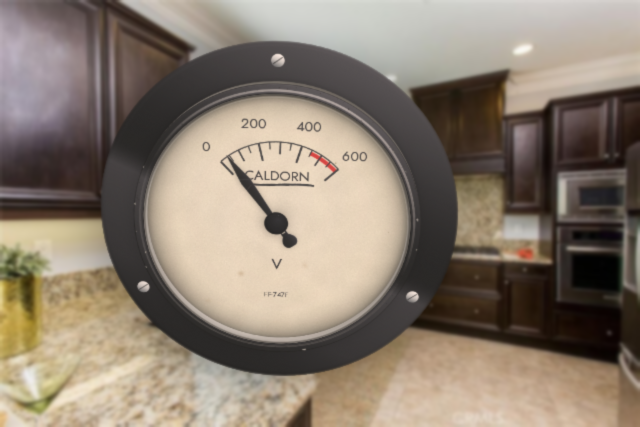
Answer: 50V
